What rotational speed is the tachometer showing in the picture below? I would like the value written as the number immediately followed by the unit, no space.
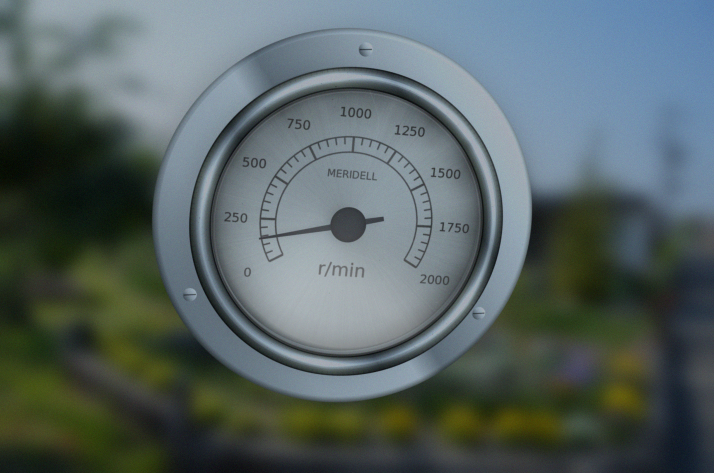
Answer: 150rpm
